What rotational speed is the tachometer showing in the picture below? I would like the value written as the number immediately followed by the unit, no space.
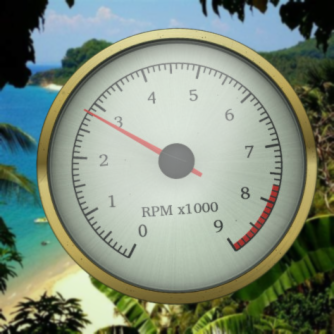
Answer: 2800rpm
